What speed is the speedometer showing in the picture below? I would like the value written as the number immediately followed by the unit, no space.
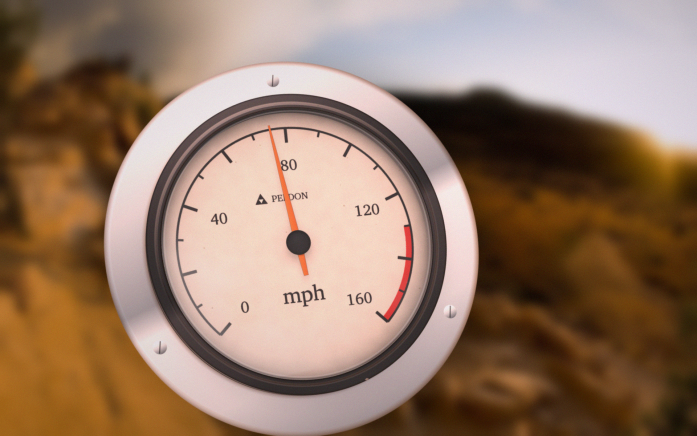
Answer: 75mph
